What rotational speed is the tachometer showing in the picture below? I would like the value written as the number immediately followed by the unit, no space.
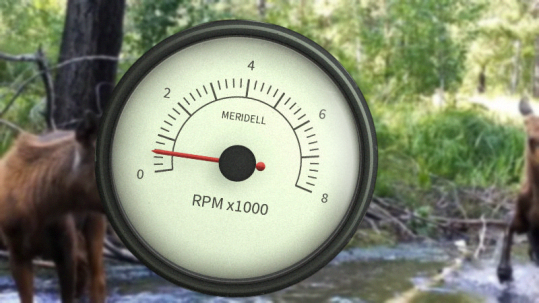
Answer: 600rpm
